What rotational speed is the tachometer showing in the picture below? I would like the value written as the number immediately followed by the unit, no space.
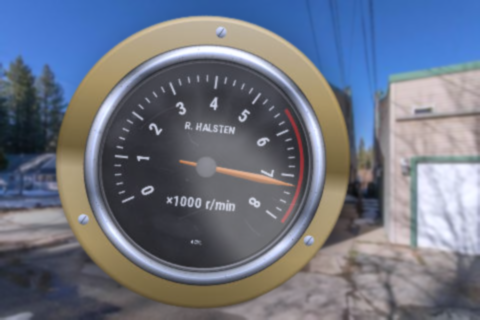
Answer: 7200rpm
